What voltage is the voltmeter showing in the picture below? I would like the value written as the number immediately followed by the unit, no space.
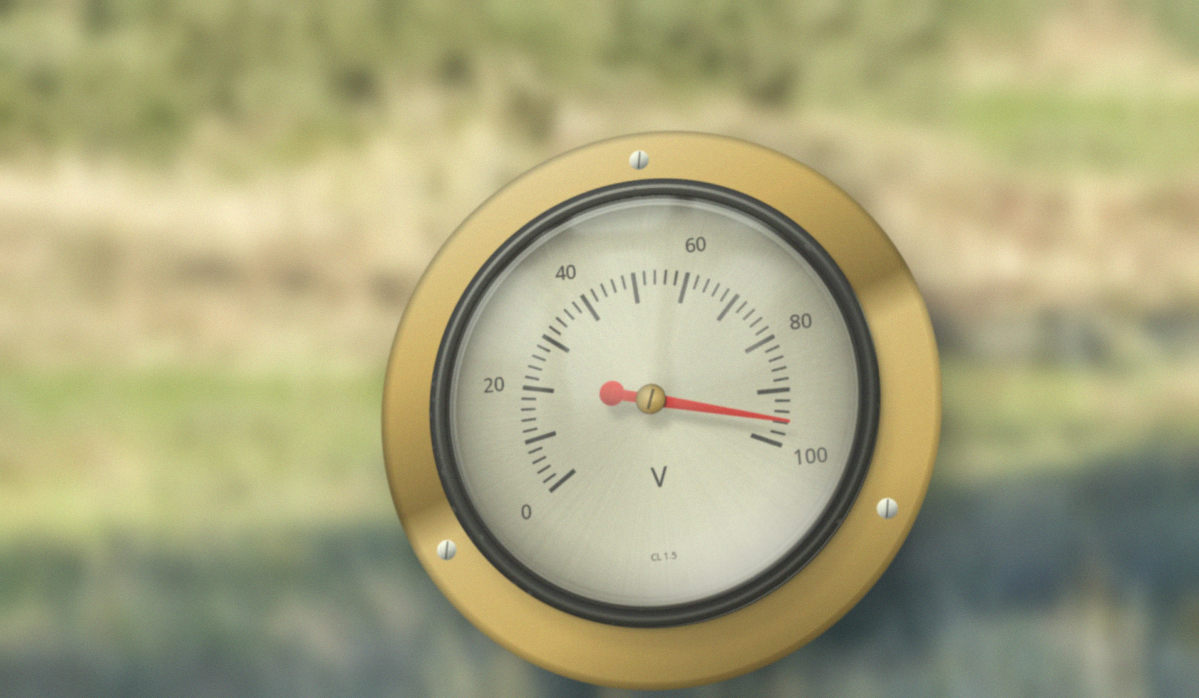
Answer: 96V
